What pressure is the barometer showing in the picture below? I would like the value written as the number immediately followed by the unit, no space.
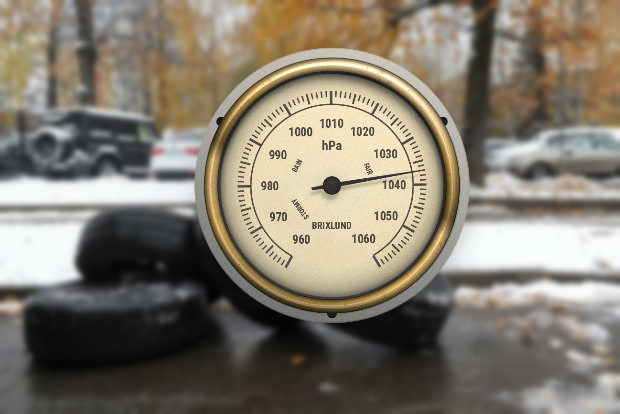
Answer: 1037hPa
